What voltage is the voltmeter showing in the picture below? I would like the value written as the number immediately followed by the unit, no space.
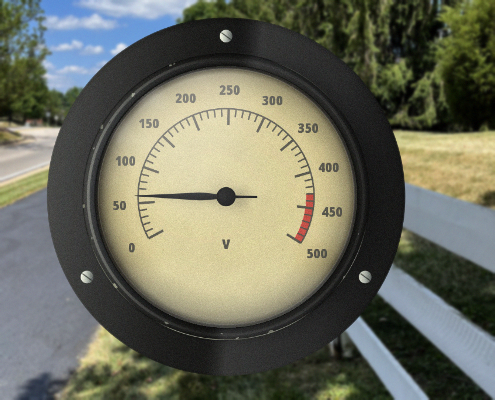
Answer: 60V
